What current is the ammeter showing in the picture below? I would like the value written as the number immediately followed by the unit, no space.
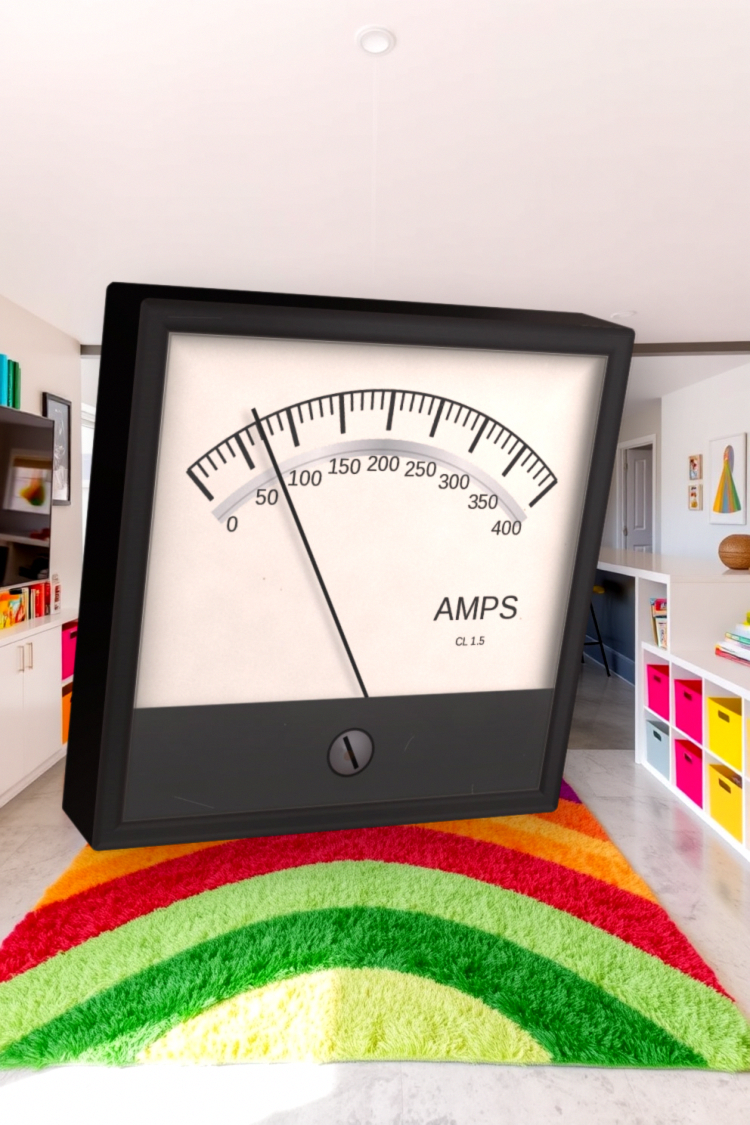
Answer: 70A
